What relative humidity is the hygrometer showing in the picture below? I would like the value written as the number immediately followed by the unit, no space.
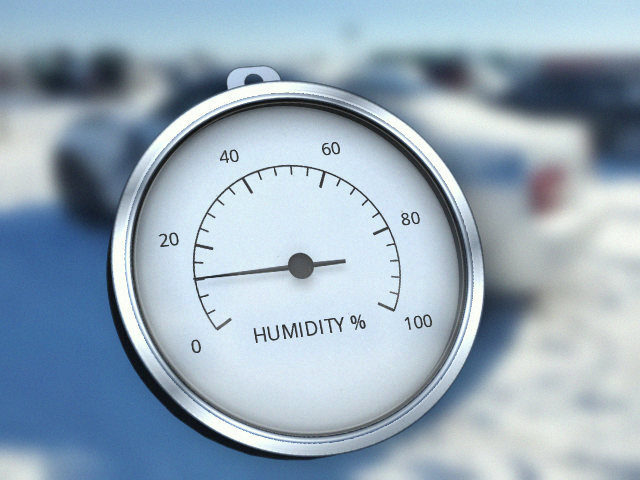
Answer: 12%
